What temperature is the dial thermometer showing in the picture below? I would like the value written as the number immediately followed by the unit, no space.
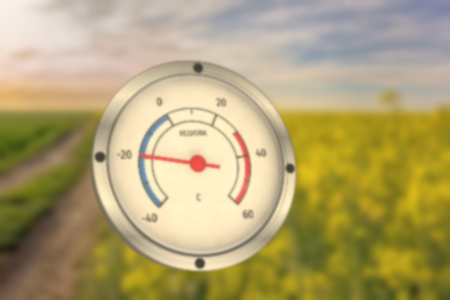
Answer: -20°C
